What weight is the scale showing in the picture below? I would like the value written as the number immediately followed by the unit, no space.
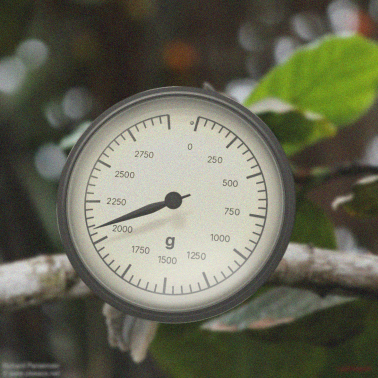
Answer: 2075g
